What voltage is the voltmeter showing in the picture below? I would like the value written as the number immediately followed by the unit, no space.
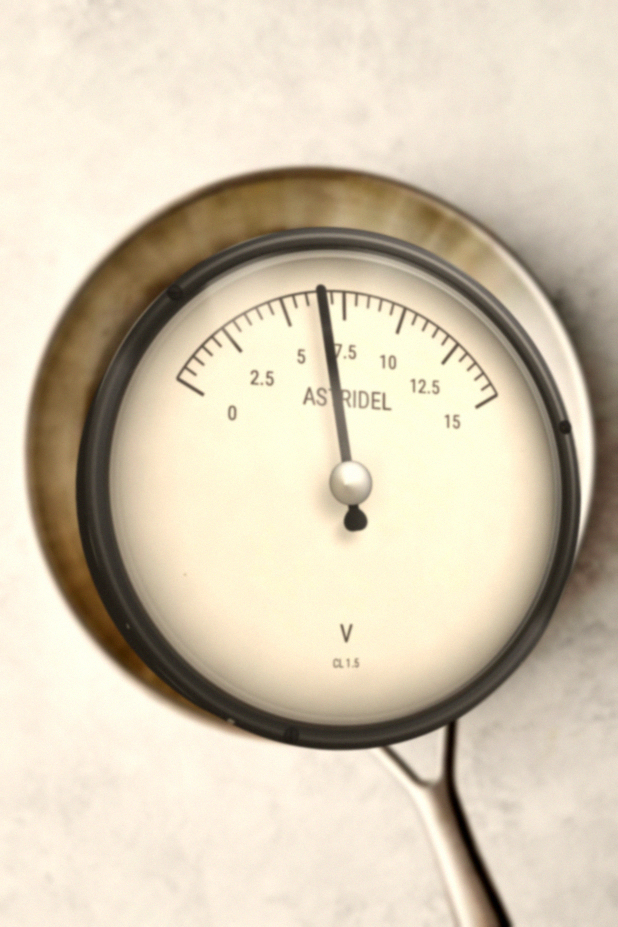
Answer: 6.5V
